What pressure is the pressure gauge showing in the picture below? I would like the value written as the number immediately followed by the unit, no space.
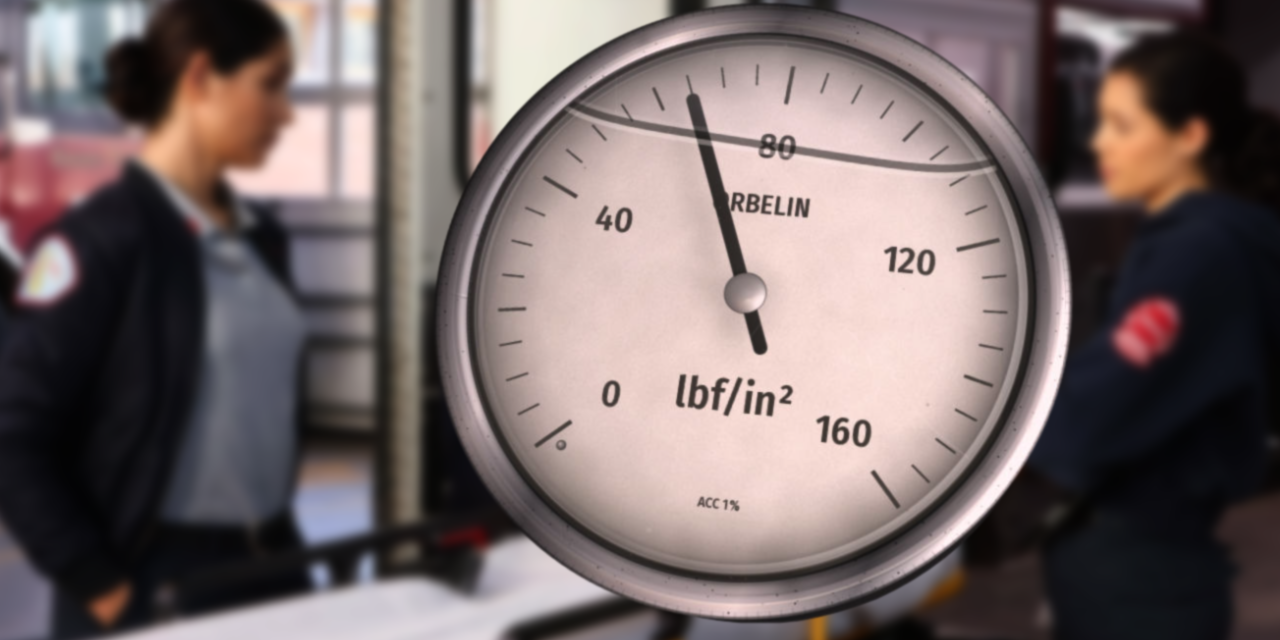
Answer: 65psi
